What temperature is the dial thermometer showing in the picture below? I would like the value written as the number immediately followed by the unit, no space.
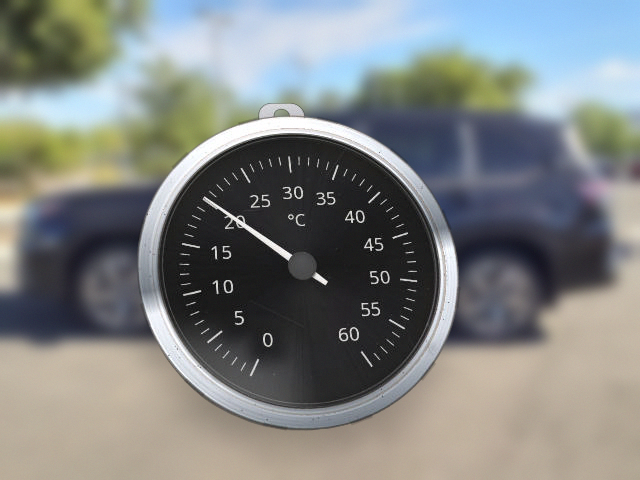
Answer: 20°C
